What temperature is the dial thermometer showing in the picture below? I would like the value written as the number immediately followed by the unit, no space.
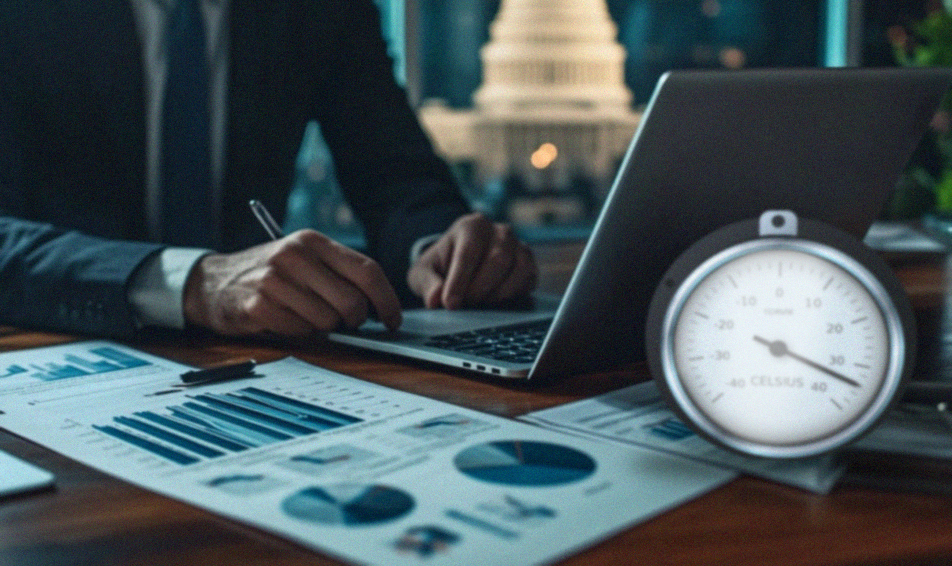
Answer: 34°C
